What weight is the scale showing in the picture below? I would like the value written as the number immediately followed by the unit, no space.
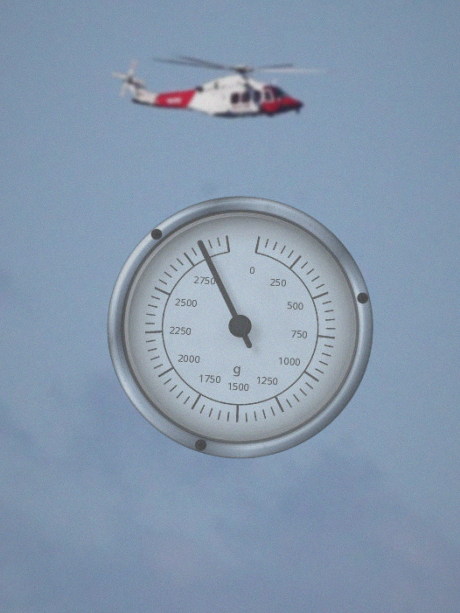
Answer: 2850g
